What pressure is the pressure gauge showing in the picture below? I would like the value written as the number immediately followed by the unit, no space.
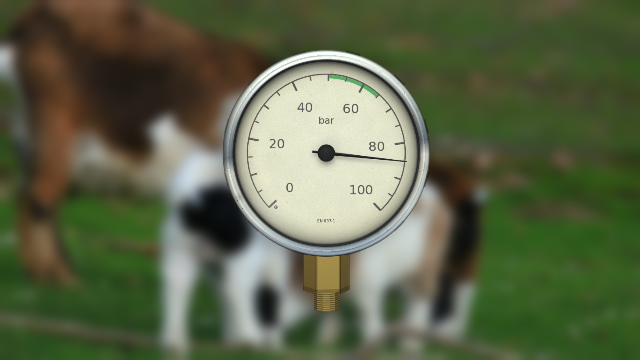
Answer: 85bar
